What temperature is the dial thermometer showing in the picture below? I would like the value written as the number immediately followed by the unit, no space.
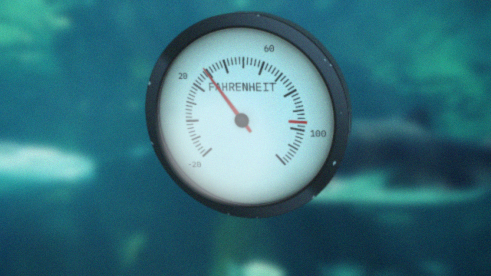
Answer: 30°F
